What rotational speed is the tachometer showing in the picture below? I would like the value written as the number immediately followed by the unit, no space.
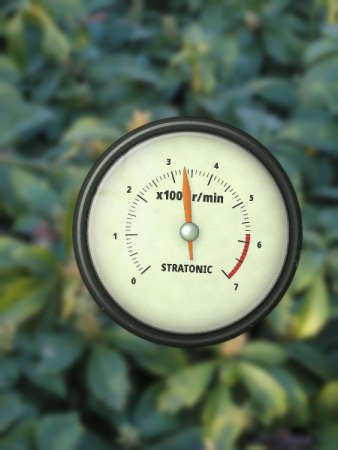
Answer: 3300rpm
